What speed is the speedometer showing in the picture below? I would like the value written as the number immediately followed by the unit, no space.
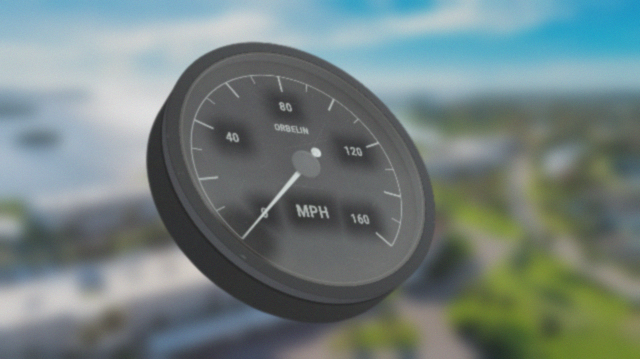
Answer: 0mph
